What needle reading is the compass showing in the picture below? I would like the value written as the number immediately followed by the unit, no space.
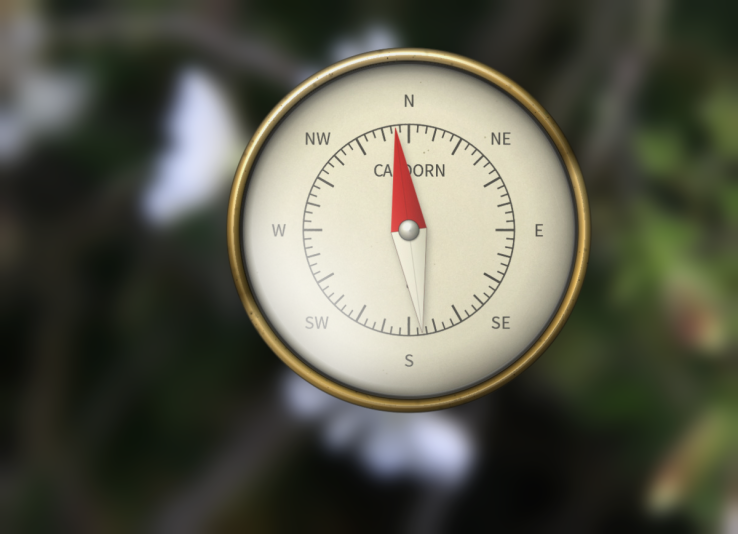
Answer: 352.5°
